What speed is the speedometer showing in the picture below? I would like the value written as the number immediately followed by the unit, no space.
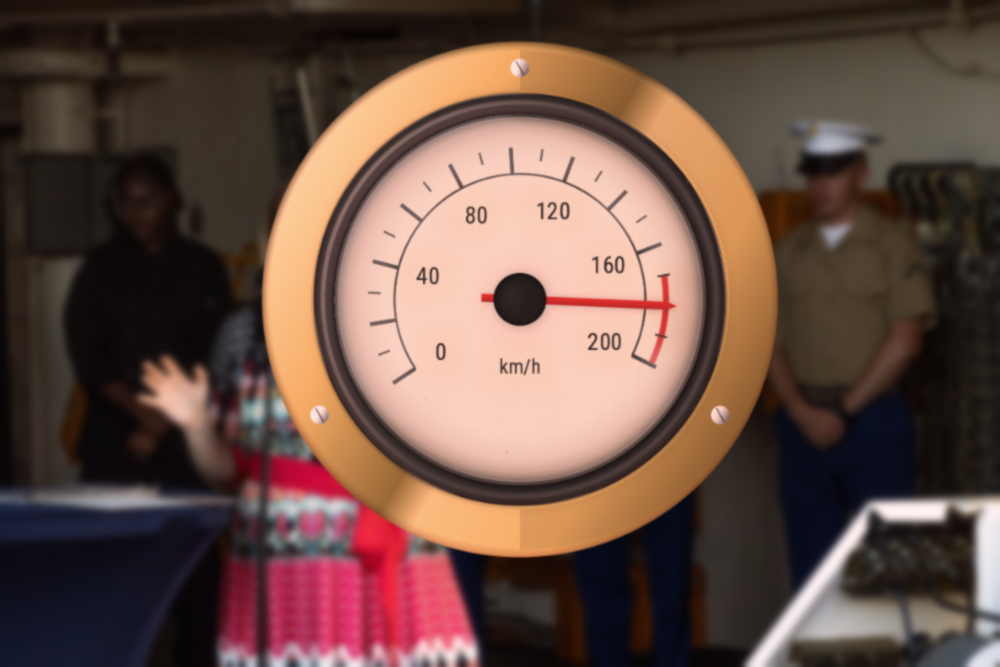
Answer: 180km/h
